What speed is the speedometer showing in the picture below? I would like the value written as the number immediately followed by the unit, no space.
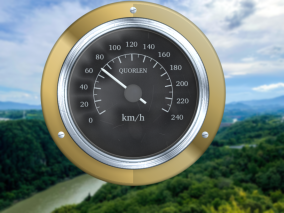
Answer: 70km/h
